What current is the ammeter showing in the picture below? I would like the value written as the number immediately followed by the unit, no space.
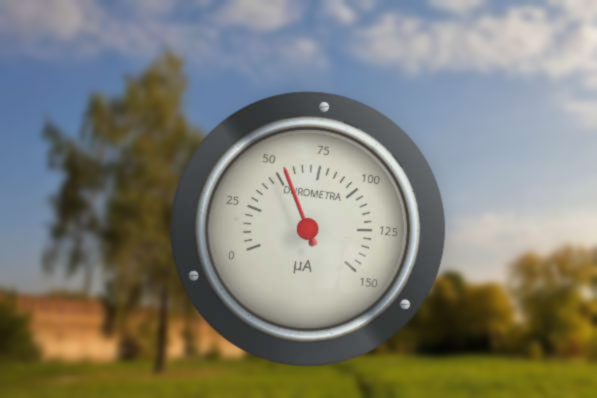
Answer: 55µA
